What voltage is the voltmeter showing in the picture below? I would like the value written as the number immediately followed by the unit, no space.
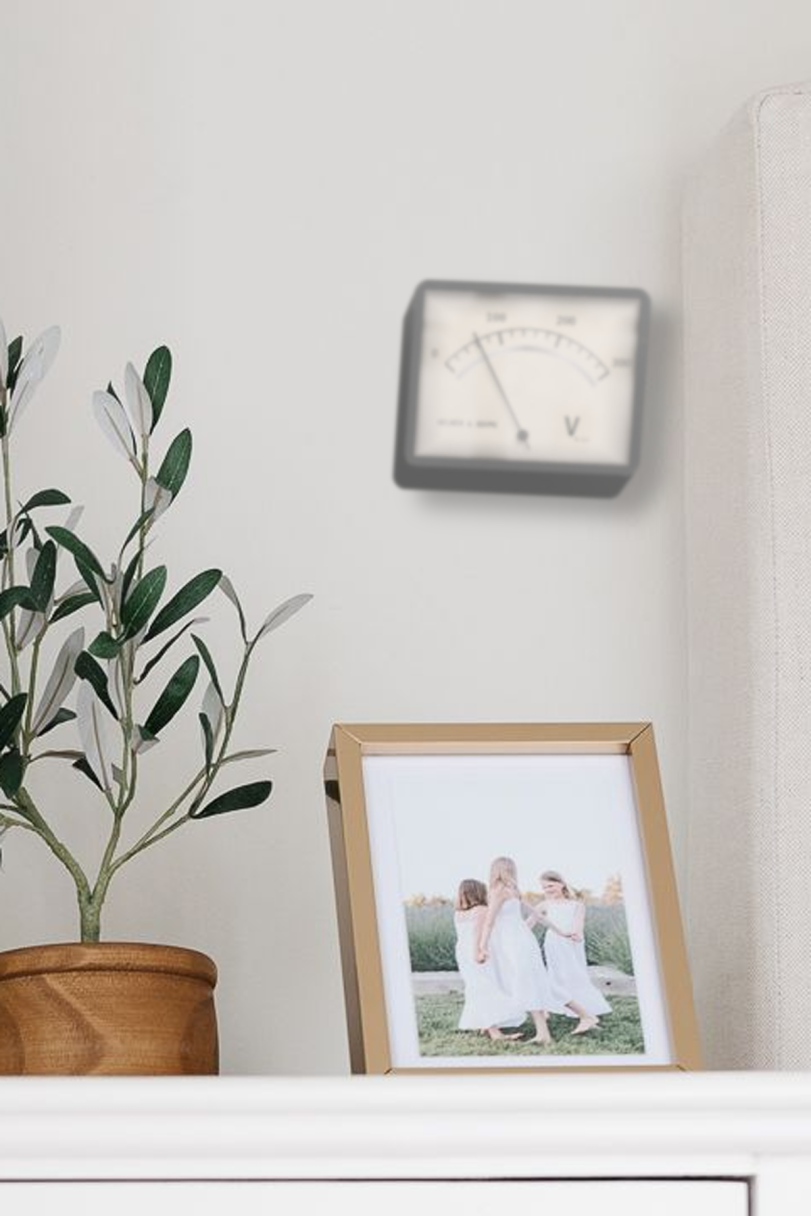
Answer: 60V
